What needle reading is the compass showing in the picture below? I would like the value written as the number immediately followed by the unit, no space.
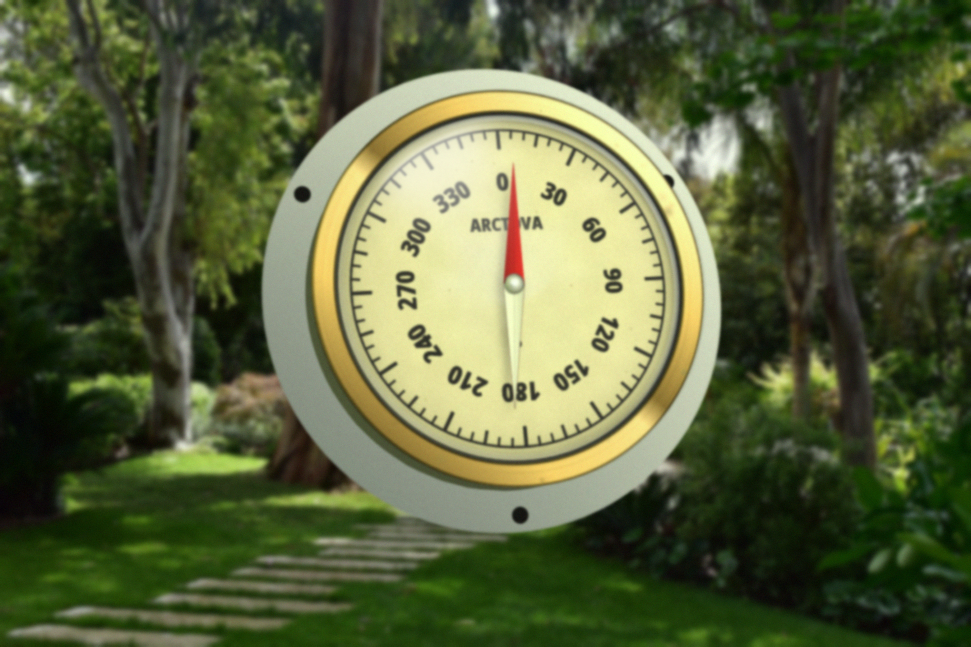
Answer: 5°
